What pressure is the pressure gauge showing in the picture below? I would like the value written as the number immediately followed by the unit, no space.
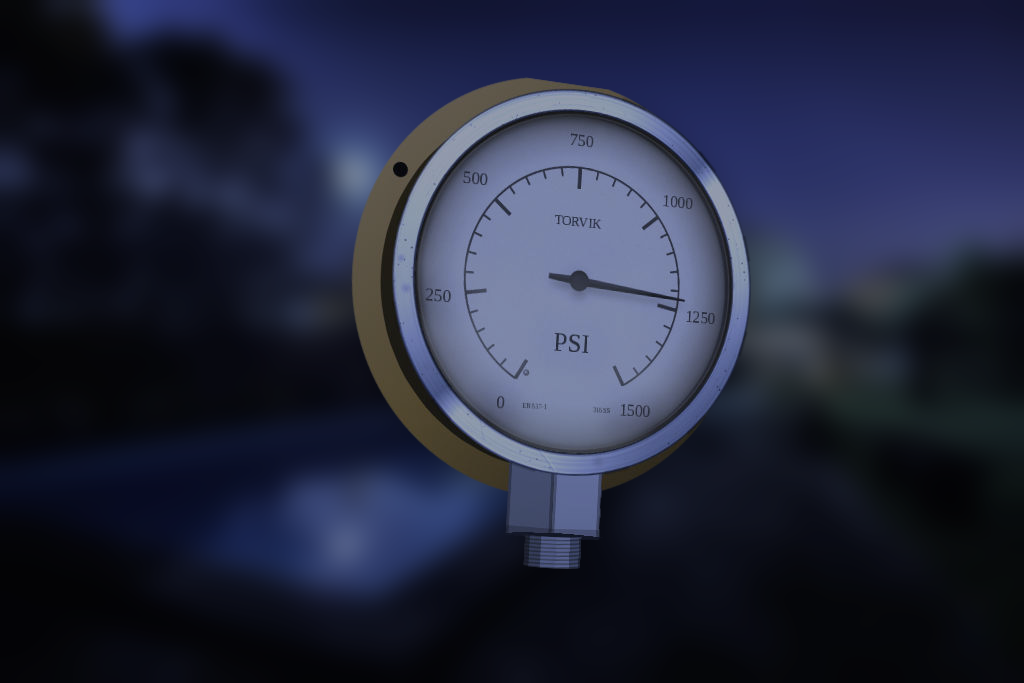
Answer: 1225psi
